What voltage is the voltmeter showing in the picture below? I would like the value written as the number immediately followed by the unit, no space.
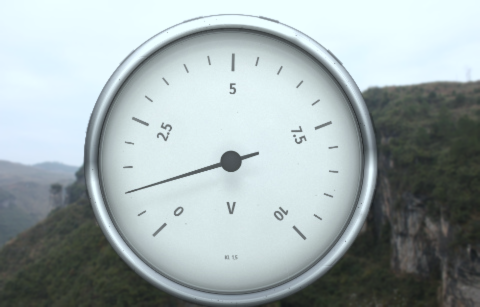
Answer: 1V
